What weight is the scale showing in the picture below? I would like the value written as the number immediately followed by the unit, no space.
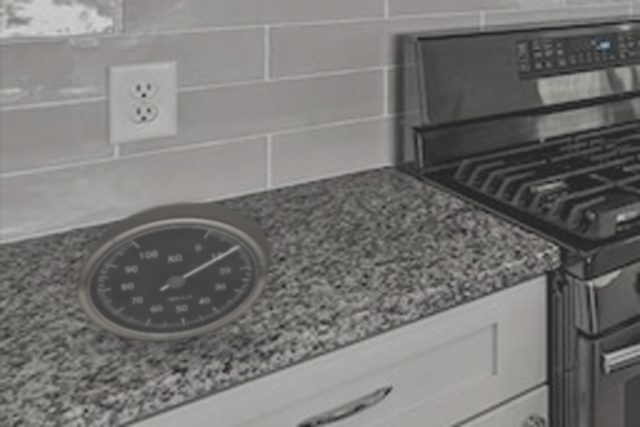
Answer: 10kg
